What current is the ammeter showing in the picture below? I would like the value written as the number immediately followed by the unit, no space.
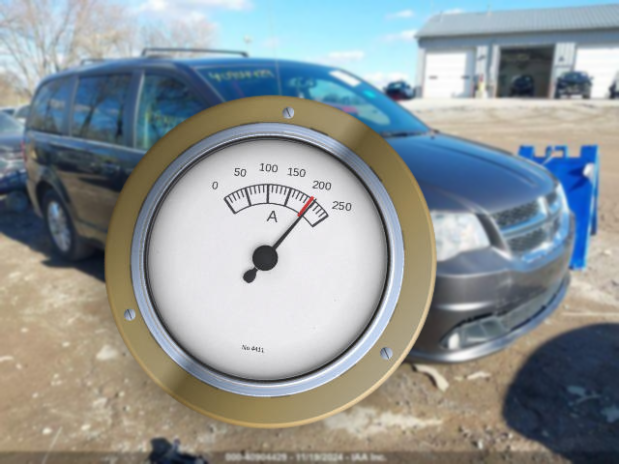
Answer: 210A
